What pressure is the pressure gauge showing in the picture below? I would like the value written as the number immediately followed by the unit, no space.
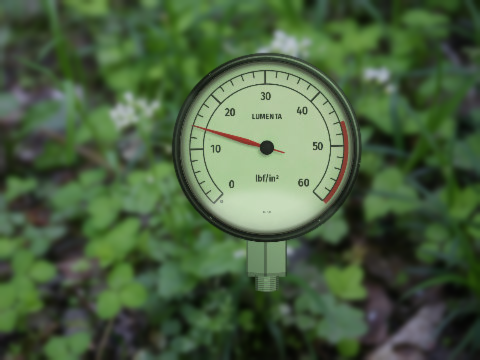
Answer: 14psi
